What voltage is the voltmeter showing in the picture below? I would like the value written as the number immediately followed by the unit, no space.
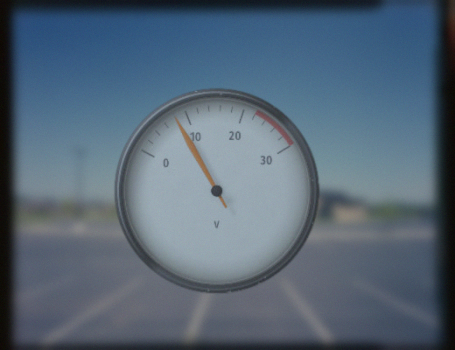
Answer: 8V
